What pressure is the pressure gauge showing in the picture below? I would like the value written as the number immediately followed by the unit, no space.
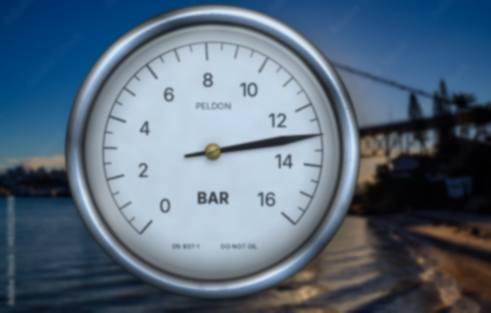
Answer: 13bar
